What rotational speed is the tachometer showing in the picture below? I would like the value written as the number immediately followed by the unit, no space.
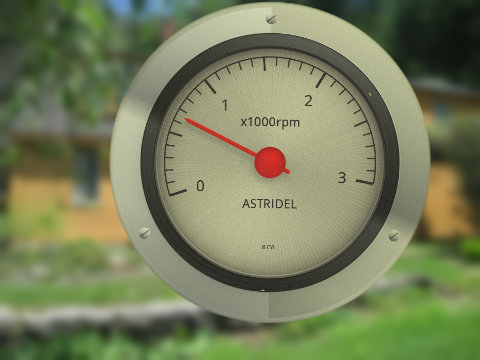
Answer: 650rpm
